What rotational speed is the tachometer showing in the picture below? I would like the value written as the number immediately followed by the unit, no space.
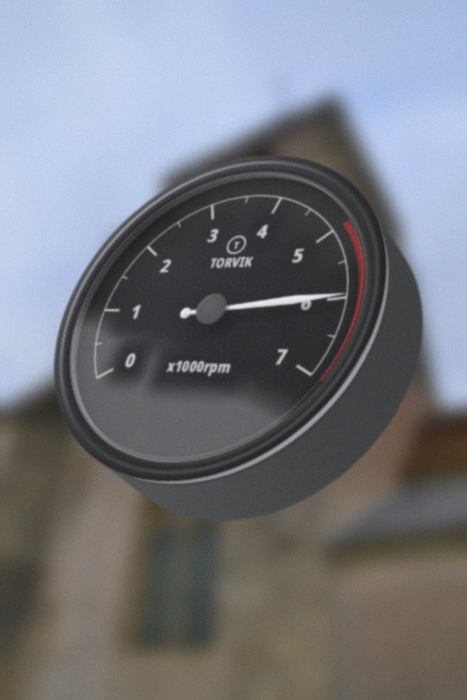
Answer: 6000rpm
